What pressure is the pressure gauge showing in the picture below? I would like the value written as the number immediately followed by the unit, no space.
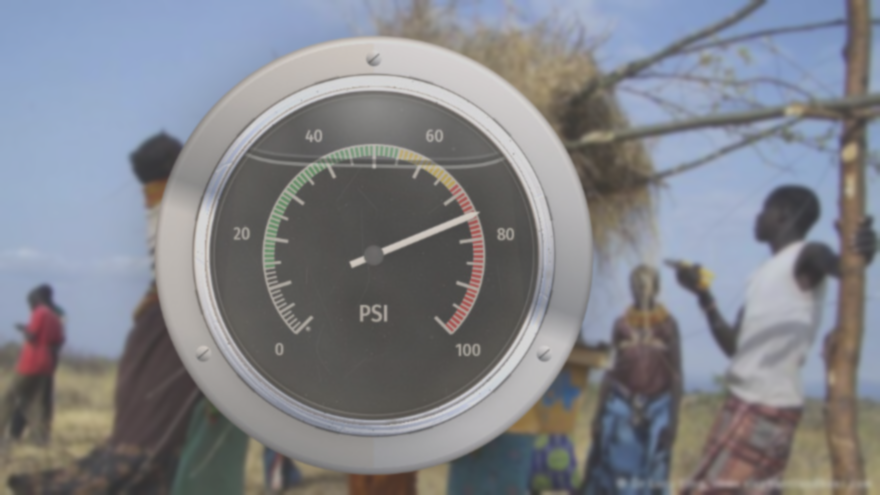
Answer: 75psi
